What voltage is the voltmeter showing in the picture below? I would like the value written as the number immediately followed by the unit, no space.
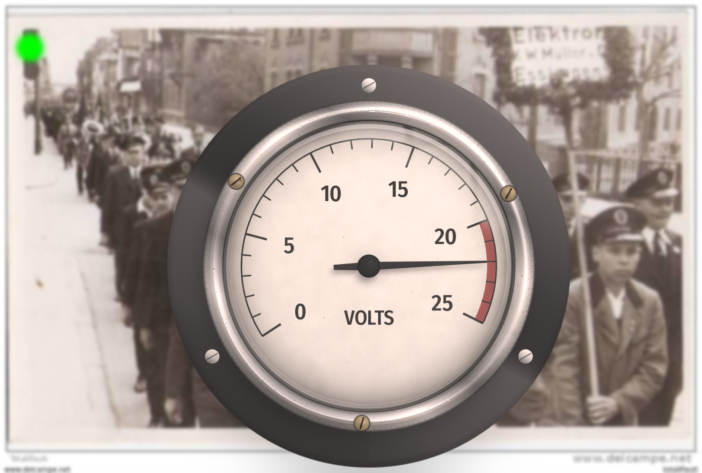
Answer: 22V
